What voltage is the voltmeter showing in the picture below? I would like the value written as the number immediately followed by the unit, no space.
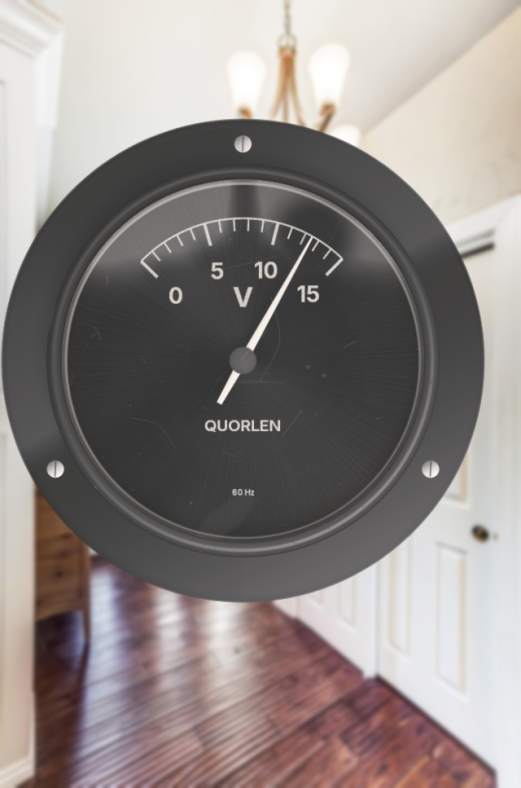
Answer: 12.5V
